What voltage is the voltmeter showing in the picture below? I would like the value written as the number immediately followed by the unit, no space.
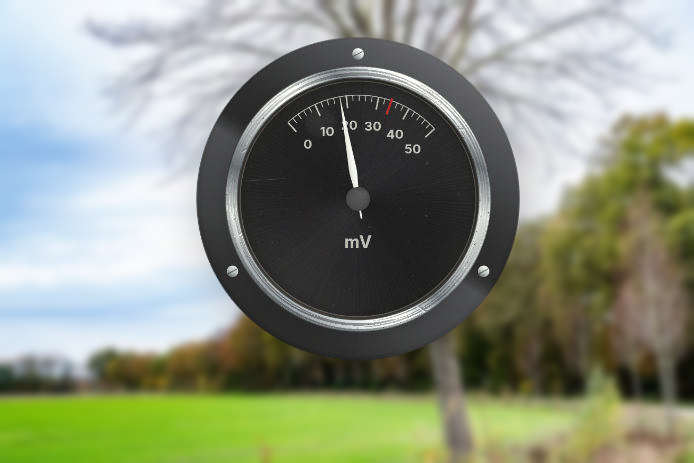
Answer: 18mV
